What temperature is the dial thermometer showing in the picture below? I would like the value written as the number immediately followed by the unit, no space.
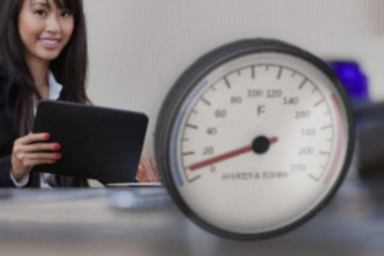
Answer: 10°F
